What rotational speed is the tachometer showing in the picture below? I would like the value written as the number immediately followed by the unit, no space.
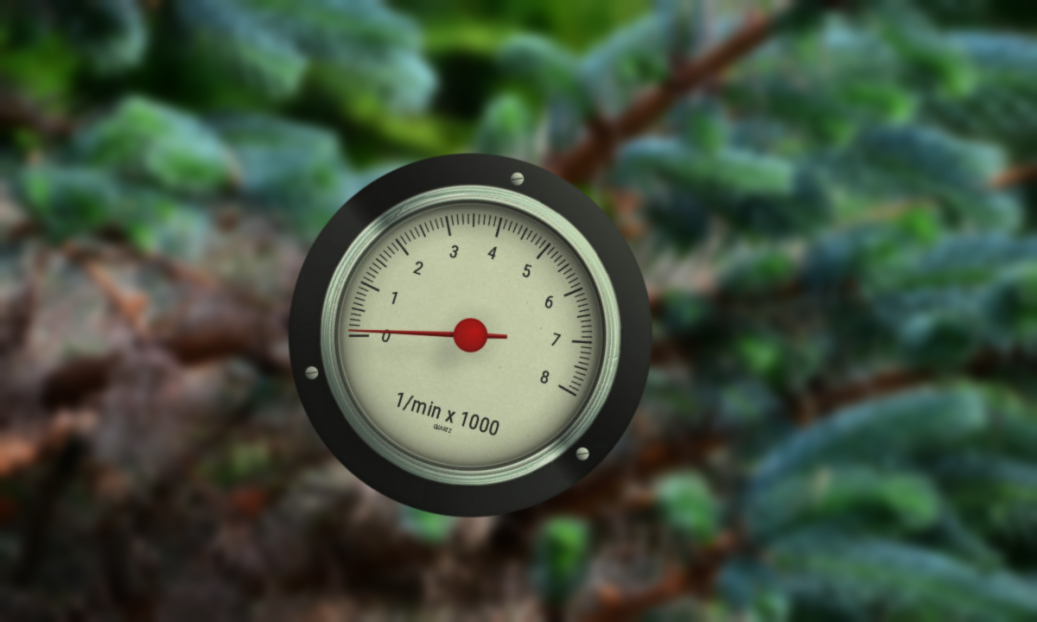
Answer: 100rpm
